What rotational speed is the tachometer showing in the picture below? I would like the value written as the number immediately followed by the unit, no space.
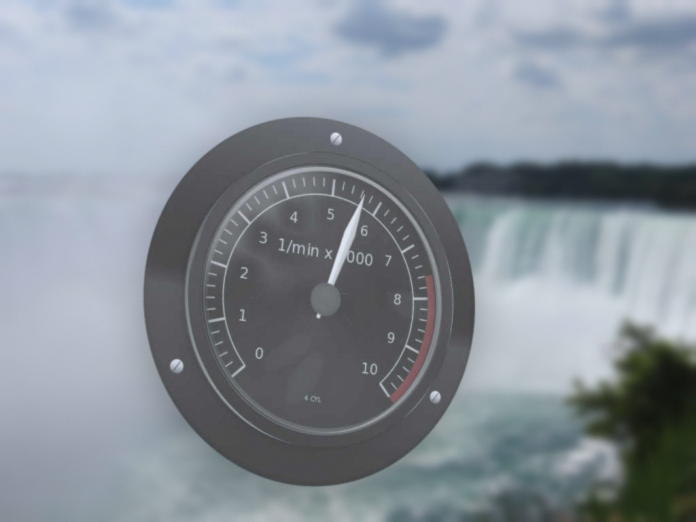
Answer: 5600rpm
